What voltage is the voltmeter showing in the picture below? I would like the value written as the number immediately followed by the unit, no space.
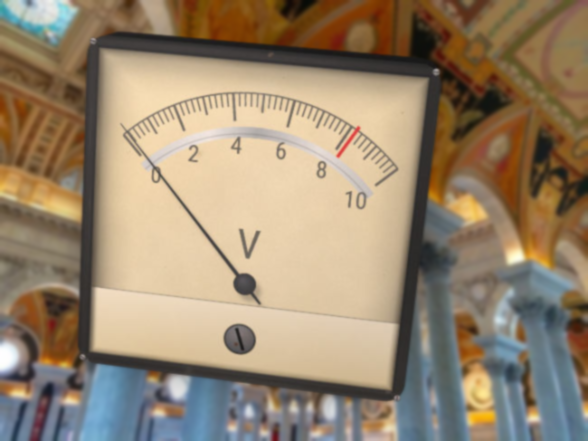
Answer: 0.2V
